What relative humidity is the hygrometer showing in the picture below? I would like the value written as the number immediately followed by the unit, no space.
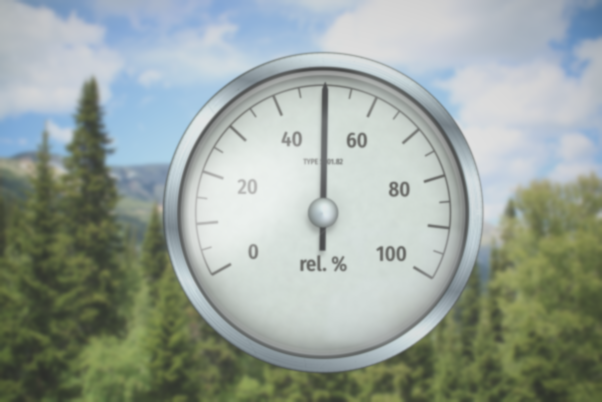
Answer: 50%
